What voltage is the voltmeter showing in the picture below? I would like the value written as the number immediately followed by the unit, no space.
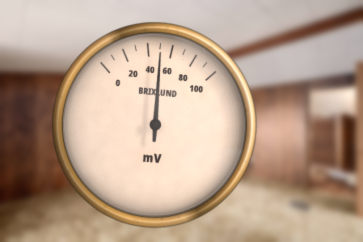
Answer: 50mV
